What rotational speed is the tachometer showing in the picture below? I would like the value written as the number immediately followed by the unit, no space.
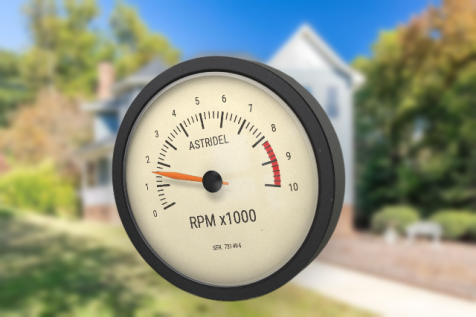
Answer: 1600rpm
